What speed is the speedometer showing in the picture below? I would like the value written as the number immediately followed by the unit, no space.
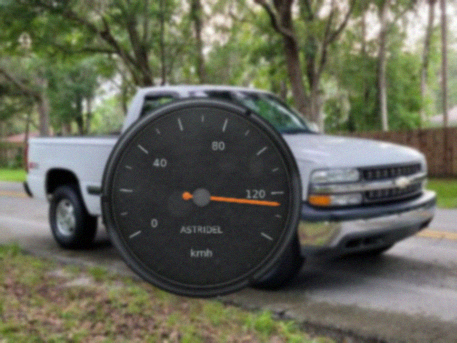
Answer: 125km/h
